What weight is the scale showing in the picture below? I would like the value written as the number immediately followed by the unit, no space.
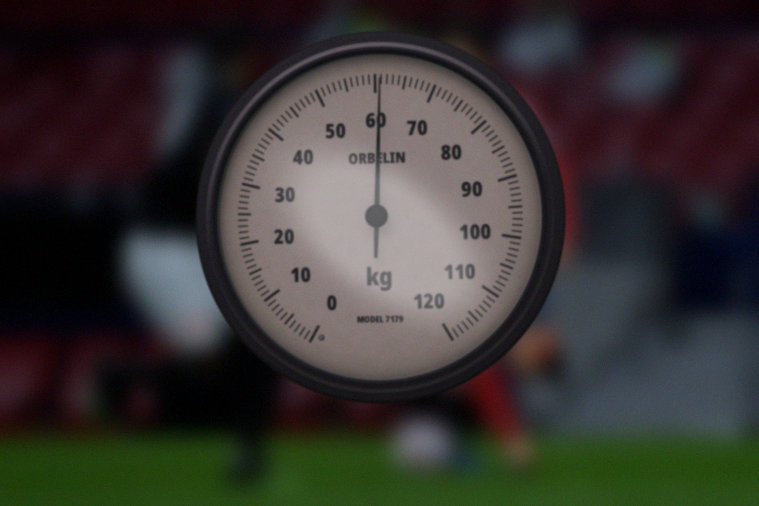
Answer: 61kg
